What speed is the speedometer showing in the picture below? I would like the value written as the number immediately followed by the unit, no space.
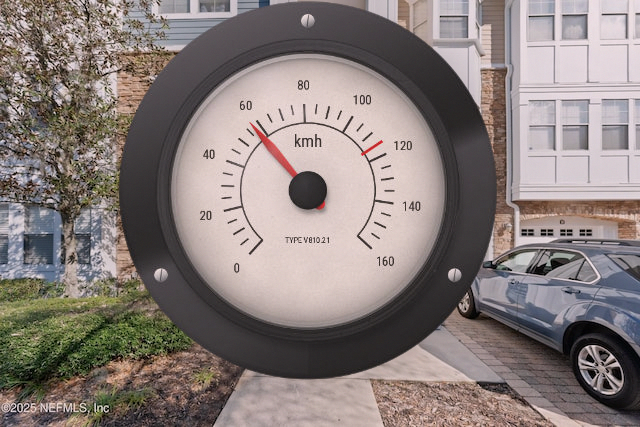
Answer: 57.5km/h
